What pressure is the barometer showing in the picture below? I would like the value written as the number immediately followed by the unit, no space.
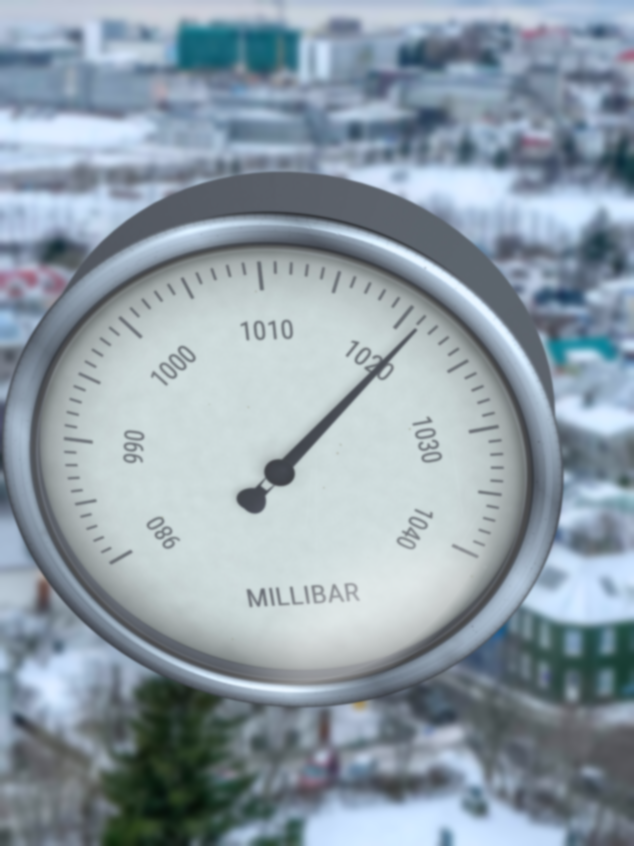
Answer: 1021mbar
